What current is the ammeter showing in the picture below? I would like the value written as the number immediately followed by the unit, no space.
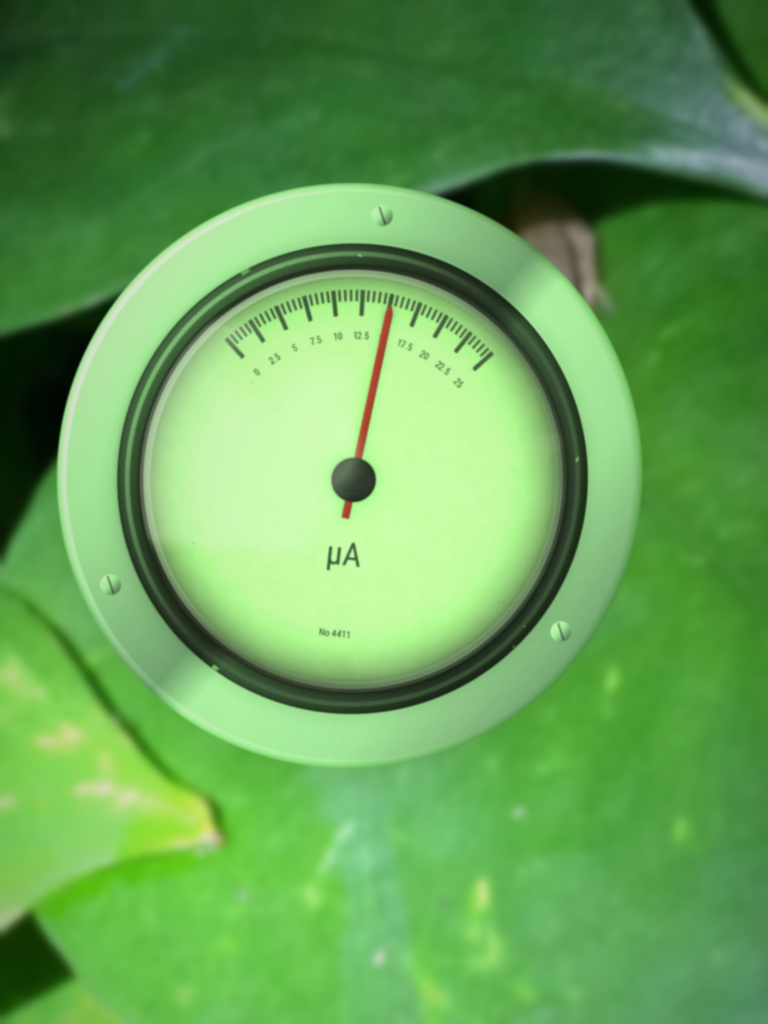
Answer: 15µA
